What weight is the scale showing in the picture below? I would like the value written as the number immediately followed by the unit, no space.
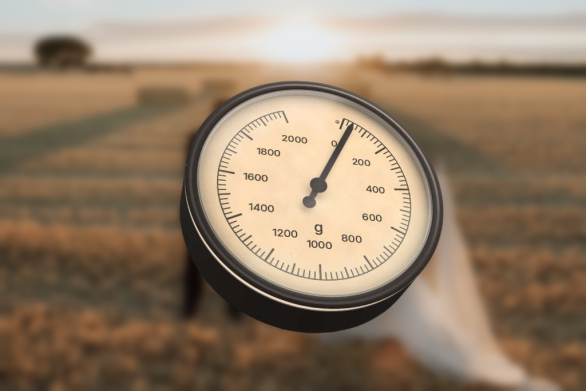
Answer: 40g
